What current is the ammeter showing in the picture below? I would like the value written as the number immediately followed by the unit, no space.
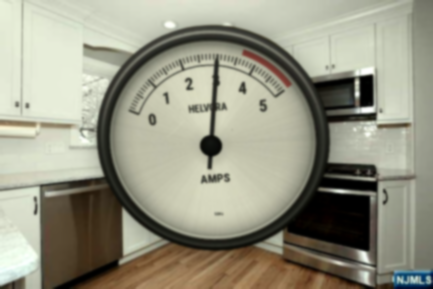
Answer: 3A
